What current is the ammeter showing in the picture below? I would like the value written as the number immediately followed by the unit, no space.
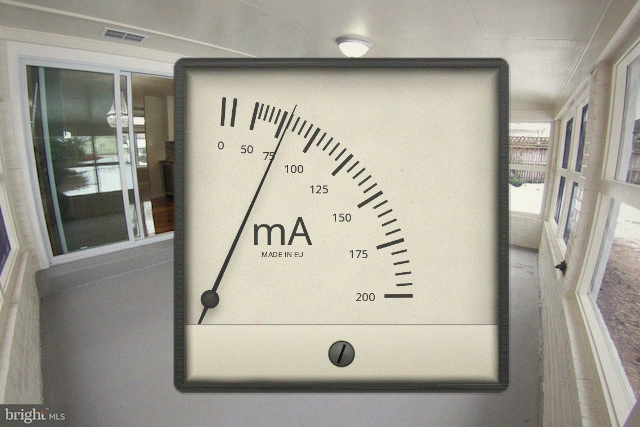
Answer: 80mA
